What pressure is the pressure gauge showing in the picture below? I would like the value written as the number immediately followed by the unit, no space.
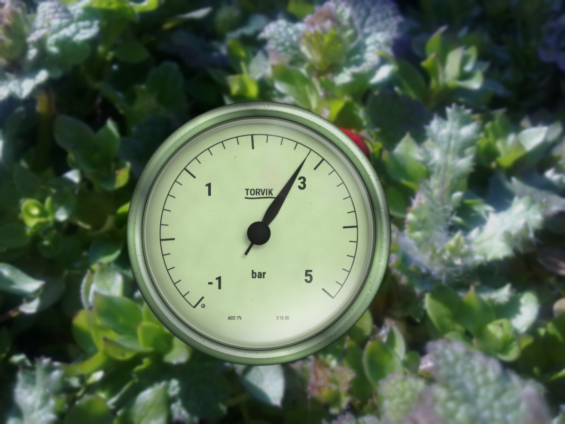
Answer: 2.8bar
